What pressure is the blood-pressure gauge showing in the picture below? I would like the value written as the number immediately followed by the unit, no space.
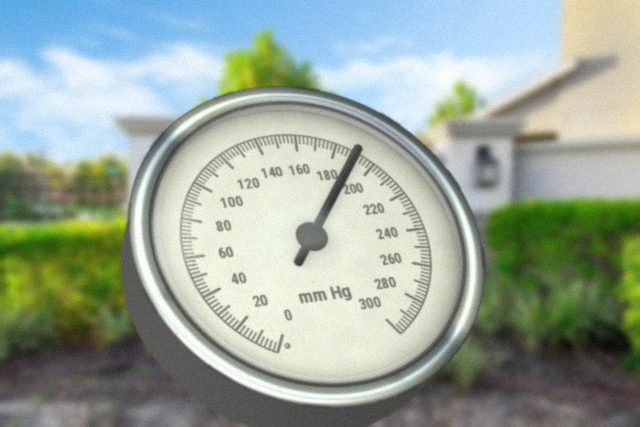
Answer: 190mmHg
